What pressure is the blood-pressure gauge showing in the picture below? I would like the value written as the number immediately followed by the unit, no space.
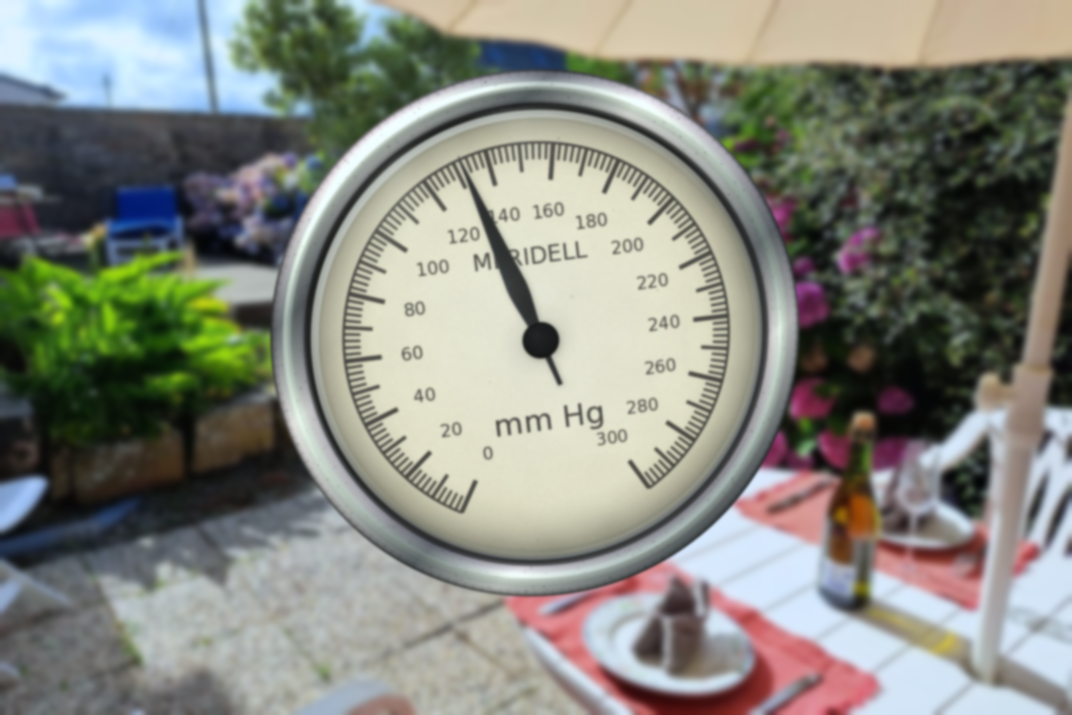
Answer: 132mmHg
